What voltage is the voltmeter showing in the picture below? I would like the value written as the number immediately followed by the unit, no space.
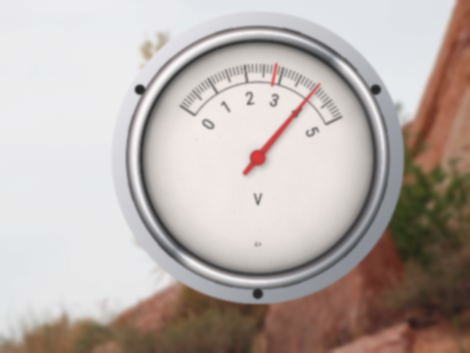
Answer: 4V
